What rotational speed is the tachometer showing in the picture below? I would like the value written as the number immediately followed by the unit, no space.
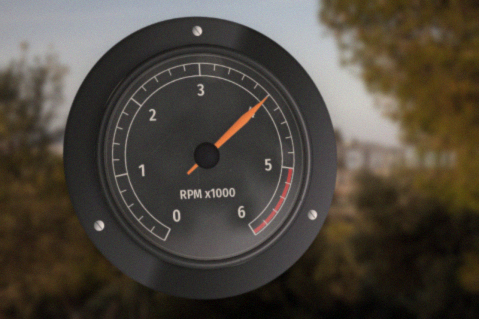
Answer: 4000rpm
